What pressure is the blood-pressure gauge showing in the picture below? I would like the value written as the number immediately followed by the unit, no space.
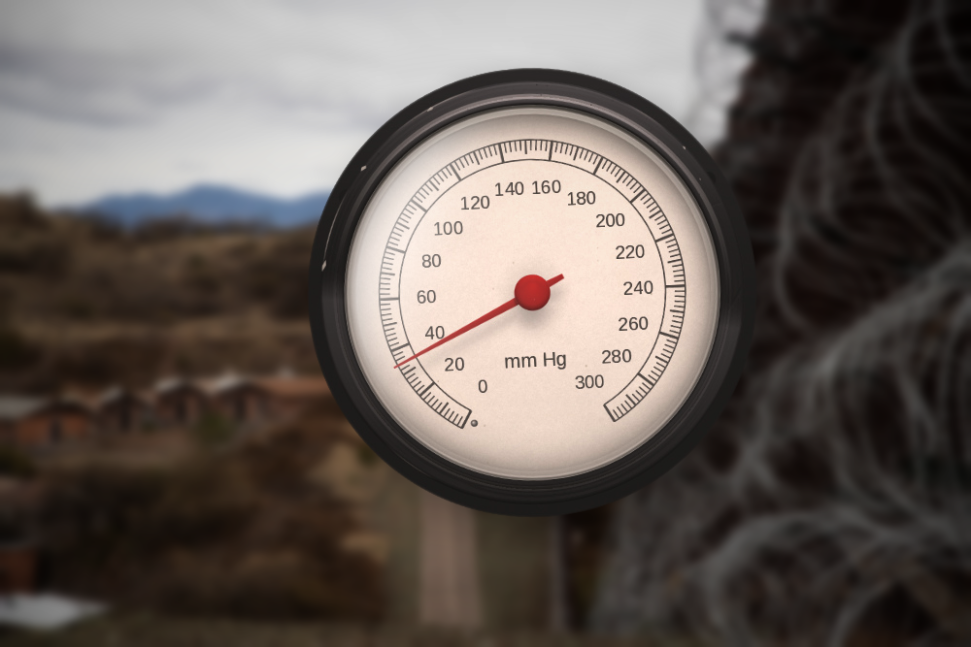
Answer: 34mmHg
